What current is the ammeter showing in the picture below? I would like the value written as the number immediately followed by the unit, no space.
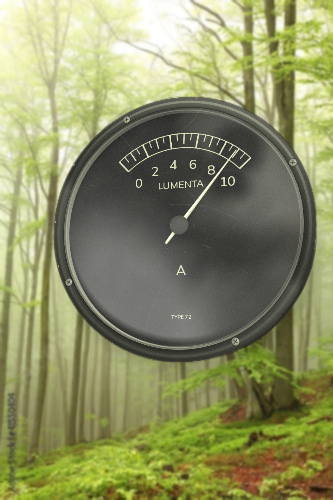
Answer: 9A
